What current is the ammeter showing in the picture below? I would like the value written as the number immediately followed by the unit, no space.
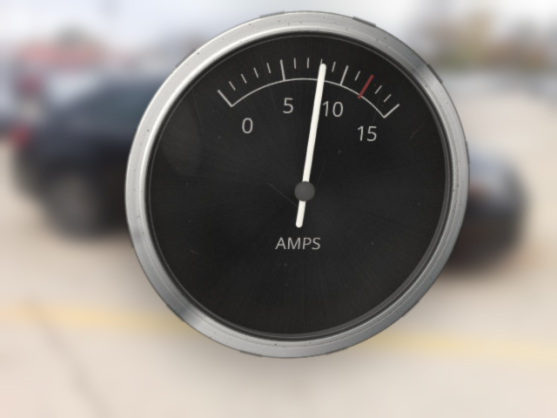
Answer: 8A
